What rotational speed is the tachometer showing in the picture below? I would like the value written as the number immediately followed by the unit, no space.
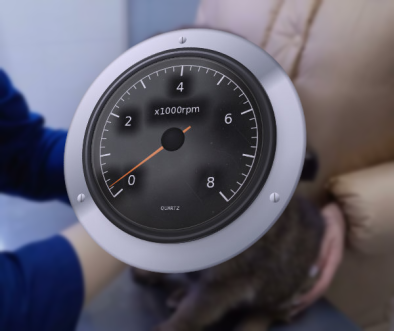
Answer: 200rpm
